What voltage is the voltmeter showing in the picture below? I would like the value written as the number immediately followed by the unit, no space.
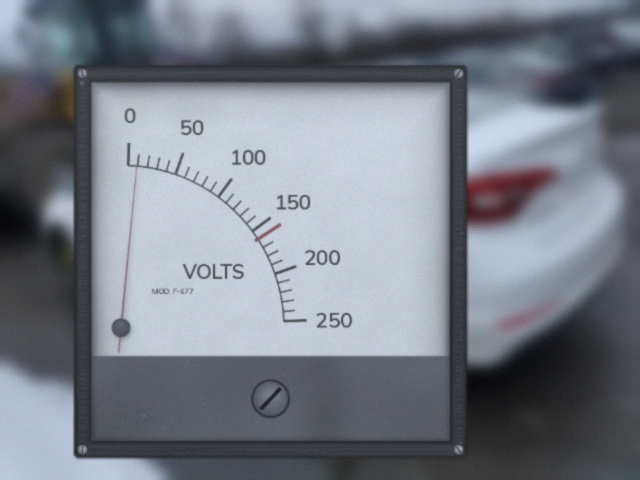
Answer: 10V
